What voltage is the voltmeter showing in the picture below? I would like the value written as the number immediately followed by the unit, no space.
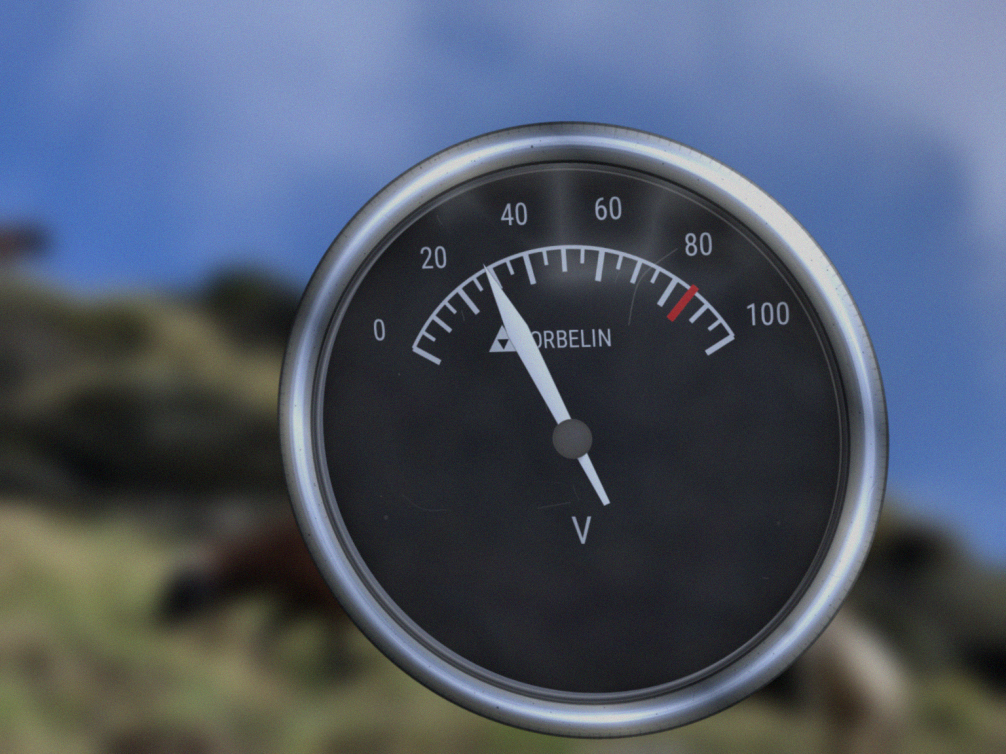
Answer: 30V
